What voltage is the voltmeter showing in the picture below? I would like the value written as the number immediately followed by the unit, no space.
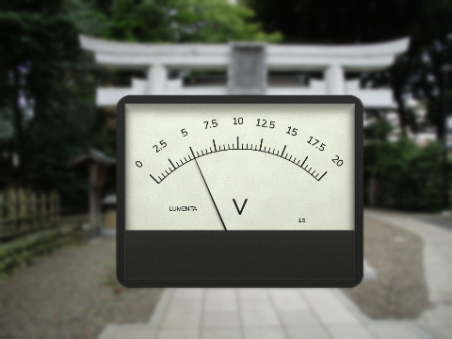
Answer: 5V
